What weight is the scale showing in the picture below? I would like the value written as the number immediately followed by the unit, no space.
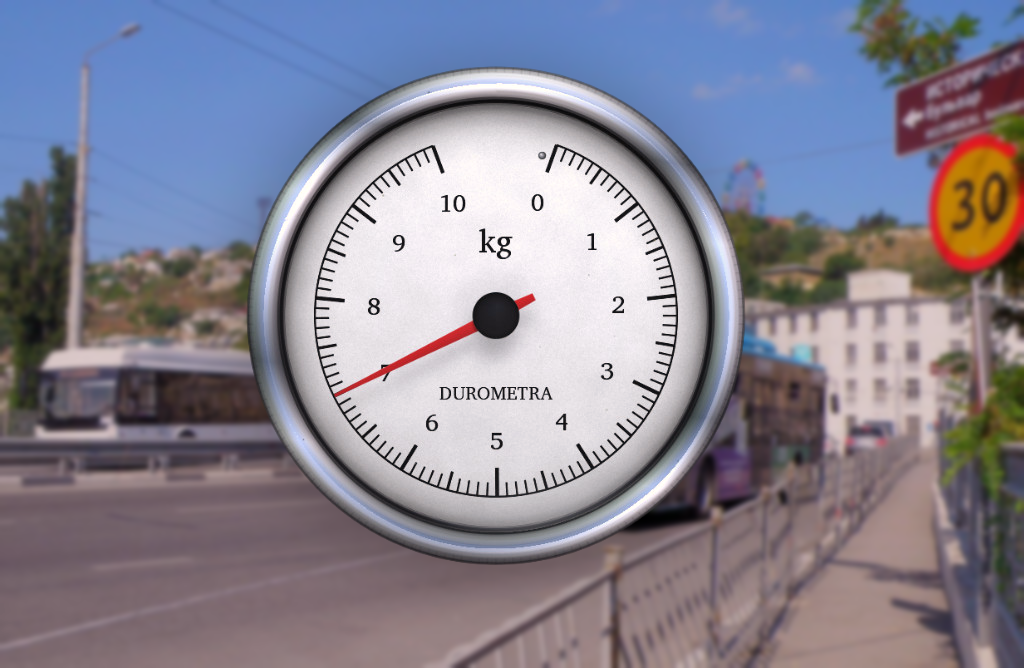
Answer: 7kg
